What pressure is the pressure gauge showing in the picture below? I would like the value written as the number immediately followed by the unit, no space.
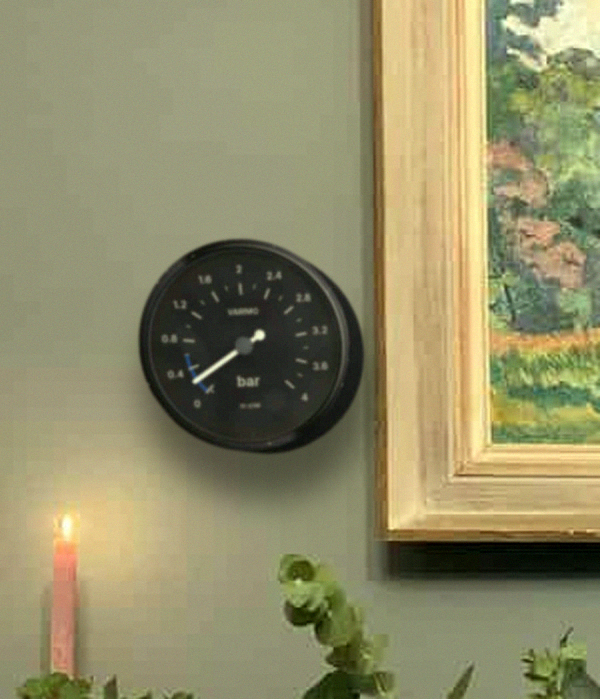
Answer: 0.2bar
